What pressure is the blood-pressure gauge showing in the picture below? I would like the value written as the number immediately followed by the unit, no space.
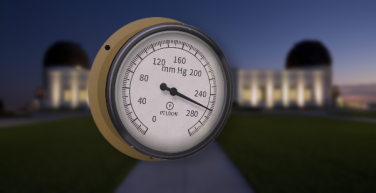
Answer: 260mmHg
